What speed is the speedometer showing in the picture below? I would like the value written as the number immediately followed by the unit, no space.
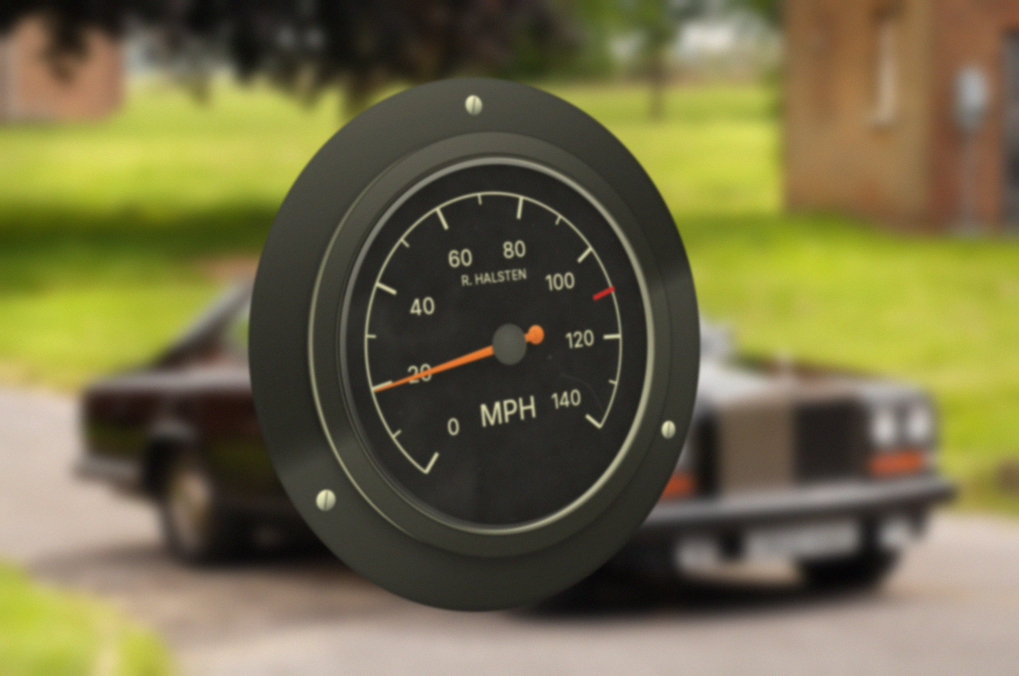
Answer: 20mph
